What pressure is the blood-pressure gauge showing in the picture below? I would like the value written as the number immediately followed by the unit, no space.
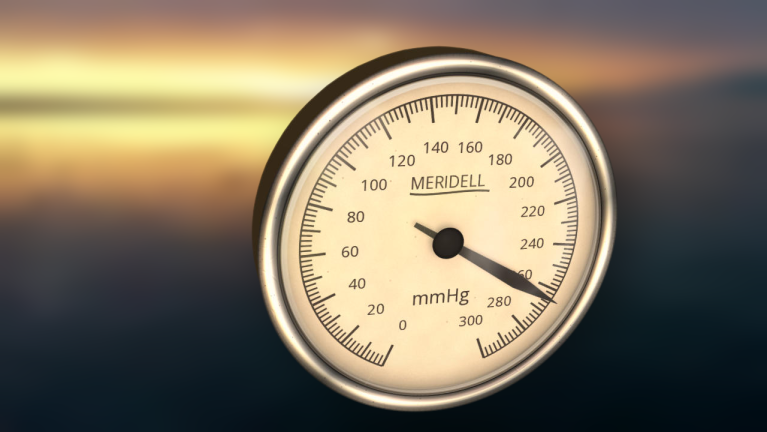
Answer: 264mmHg
